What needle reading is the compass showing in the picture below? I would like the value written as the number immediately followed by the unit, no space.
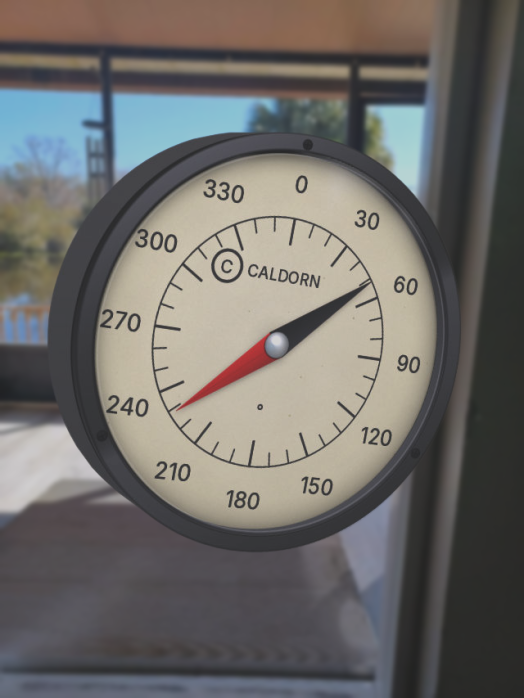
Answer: 230°
